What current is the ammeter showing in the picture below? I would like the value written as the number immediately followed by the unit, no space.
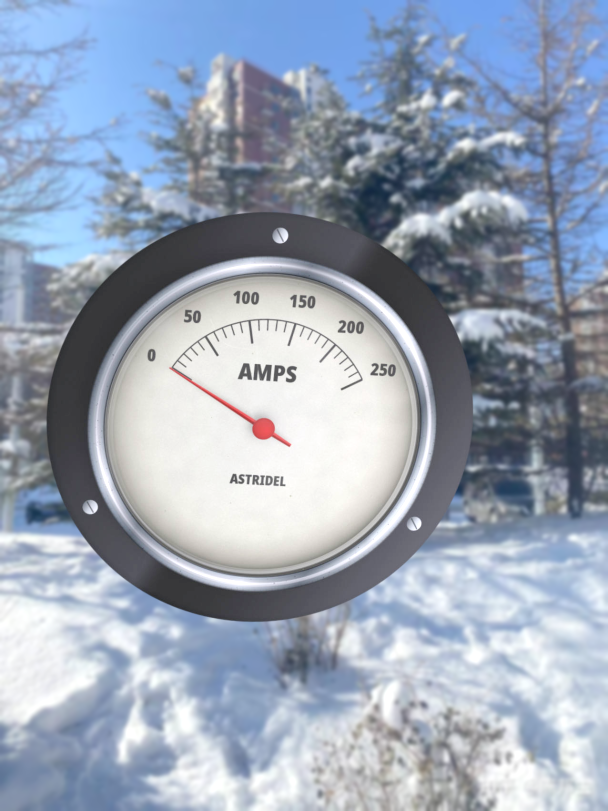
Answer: 0A
